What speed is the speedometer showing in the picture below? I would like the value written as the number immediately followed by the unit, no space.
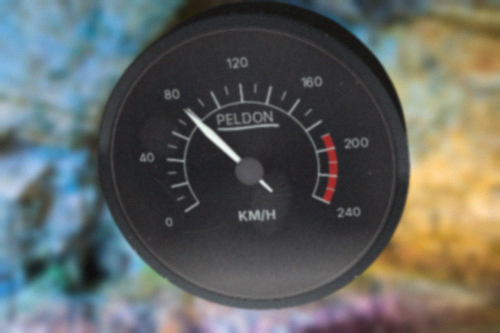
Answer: 80km/h
